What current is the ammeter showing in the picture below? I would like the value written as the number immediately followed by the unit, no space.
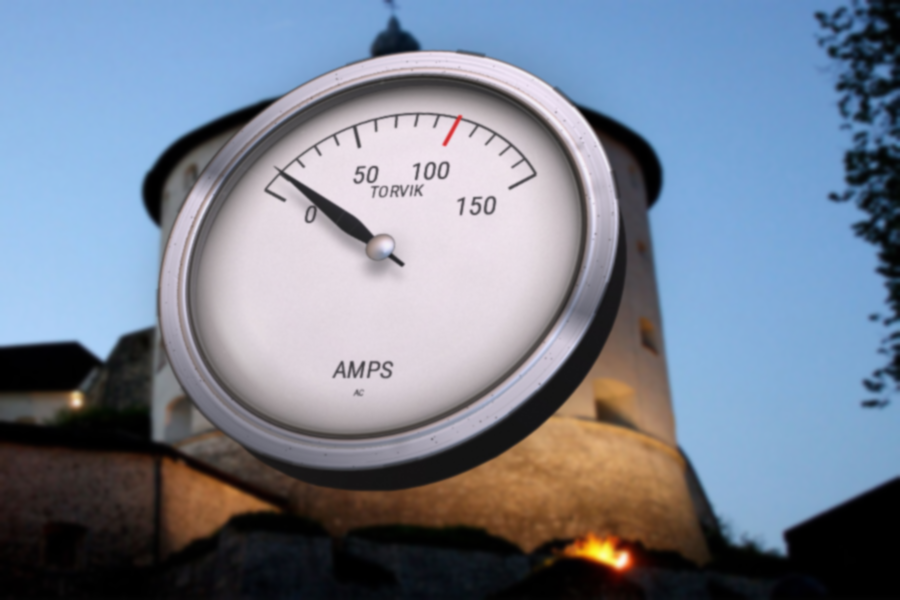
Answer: 10A
